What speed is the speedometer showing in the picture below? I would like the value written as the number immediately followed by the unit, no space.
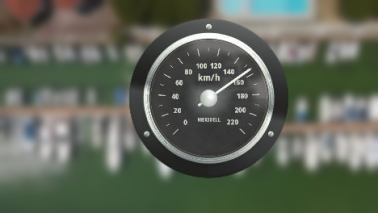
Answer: 155km/h
